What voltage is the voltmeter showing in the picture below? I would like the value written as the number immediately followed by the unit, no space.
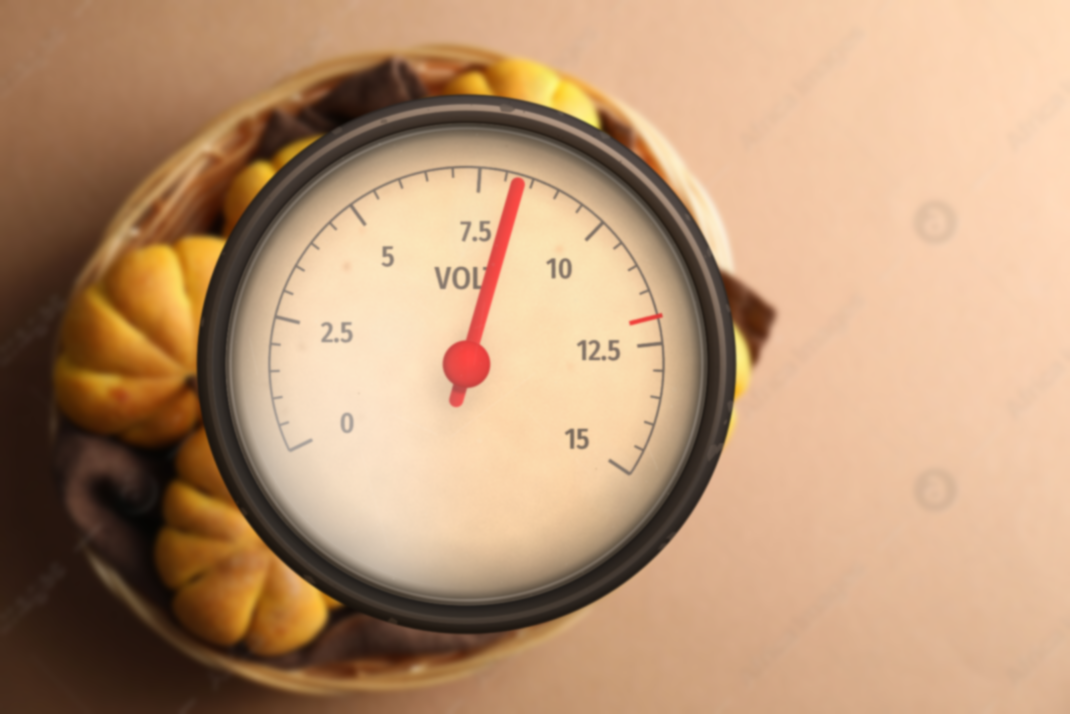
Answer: 8.25V
